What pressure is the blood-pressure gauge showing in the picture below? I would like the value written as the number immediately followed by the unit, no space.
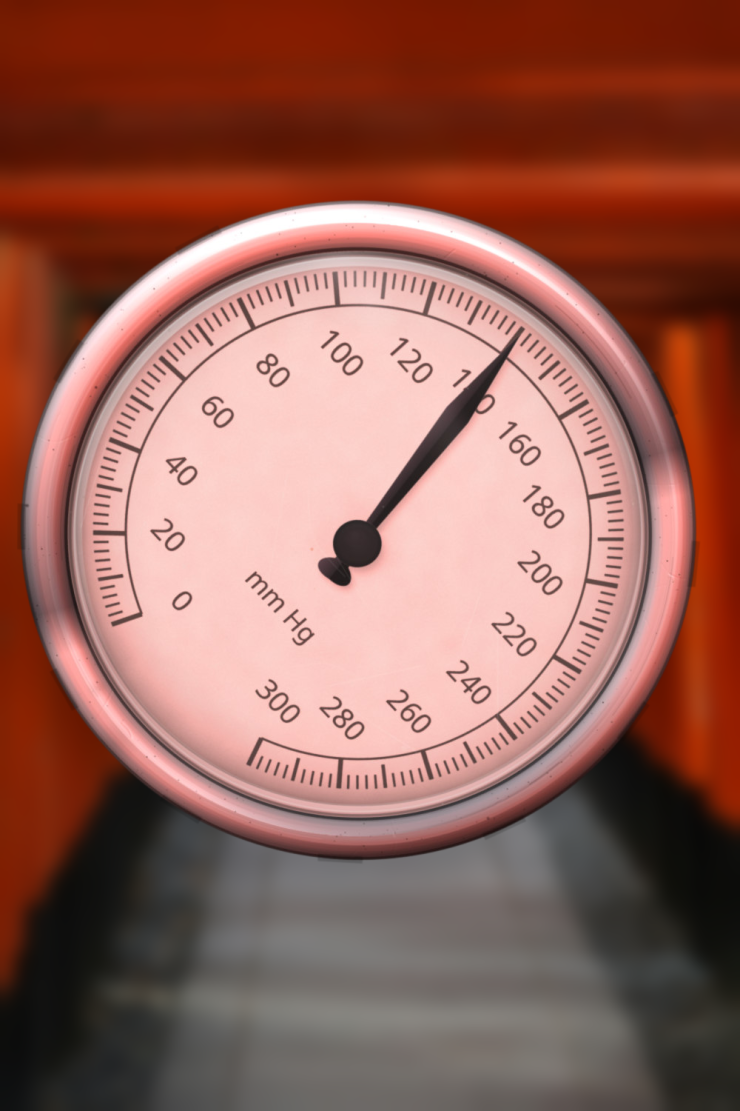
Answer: 140mmHg
